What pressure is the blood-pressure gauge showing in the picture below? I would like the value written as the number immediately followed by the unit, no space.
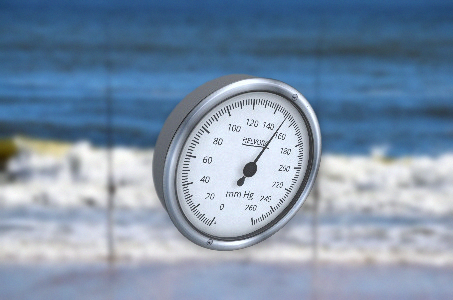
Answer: 150mmHg
